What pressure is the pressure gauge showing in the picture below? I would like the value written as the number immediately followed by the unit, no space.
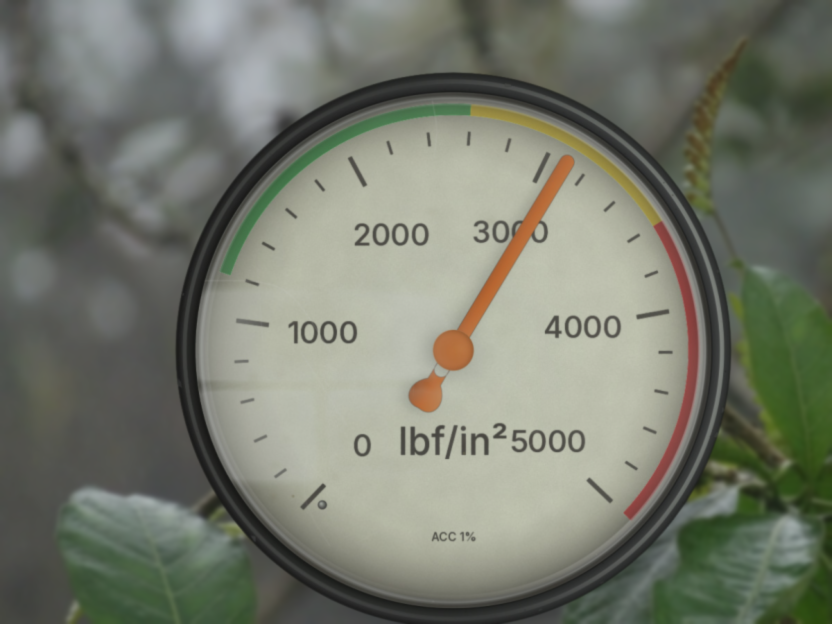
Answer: 3100psi
